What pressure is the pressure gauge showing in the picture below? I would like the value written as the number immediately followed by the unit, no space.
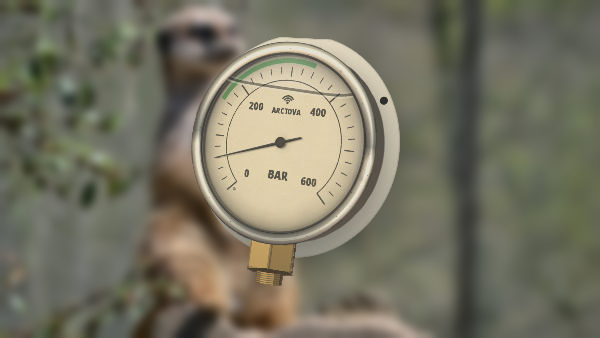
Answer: 60bar
